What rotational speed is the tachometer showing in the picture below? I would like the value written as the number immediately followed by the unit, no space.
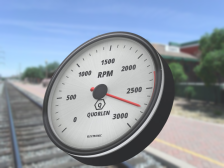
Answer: 2750rpm
